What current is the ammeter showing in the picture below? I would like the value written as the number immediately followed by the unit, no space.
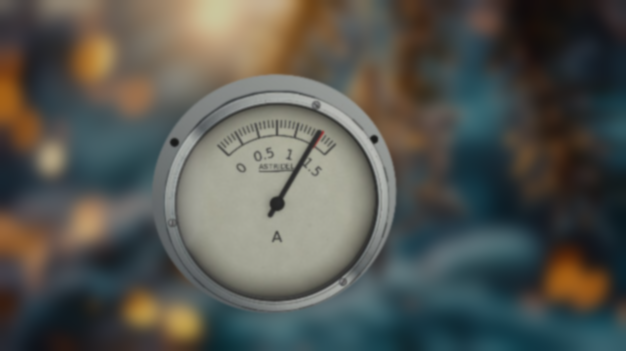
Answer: 1.25A
